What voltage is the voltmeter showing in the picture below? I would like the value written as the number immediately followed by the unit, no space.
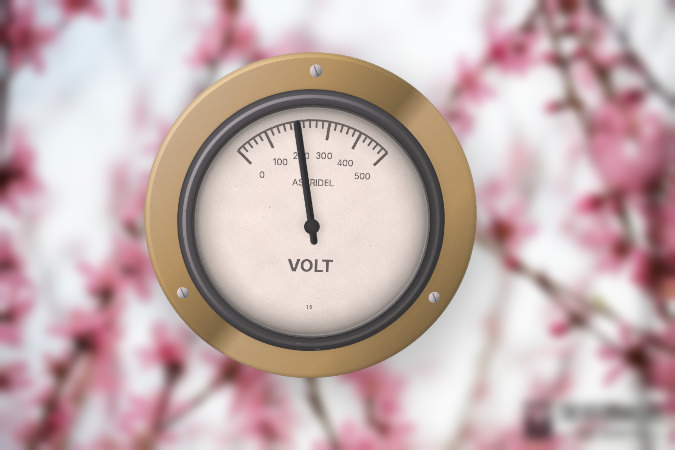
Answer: 200V
